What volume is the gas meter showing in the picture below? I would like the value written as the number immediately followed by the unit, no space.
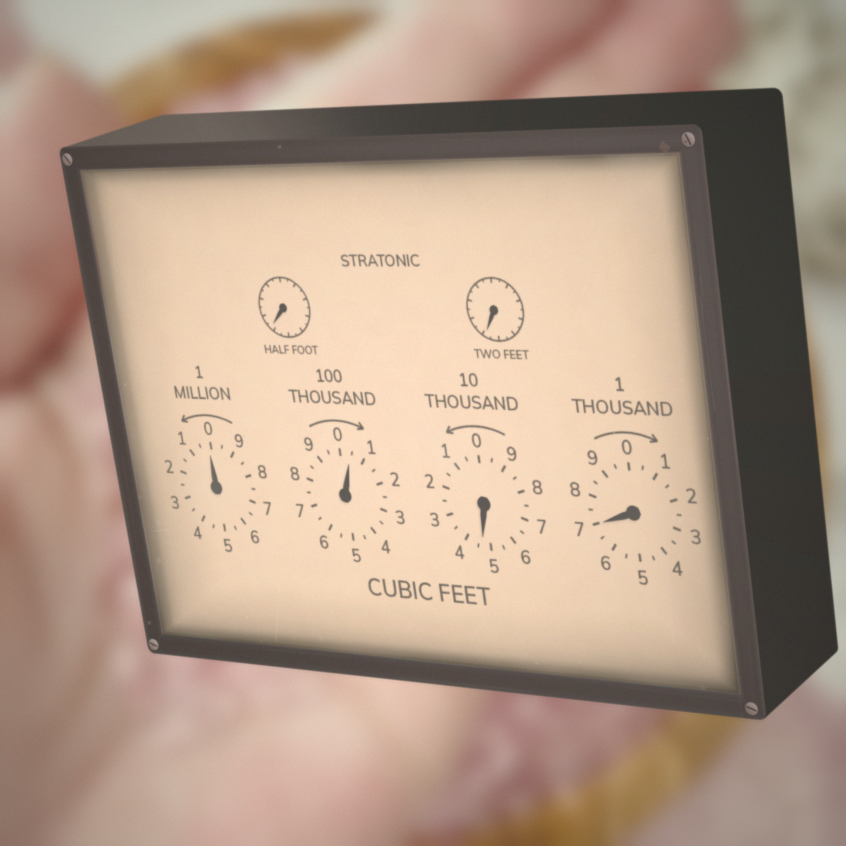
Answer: 4700ft³
